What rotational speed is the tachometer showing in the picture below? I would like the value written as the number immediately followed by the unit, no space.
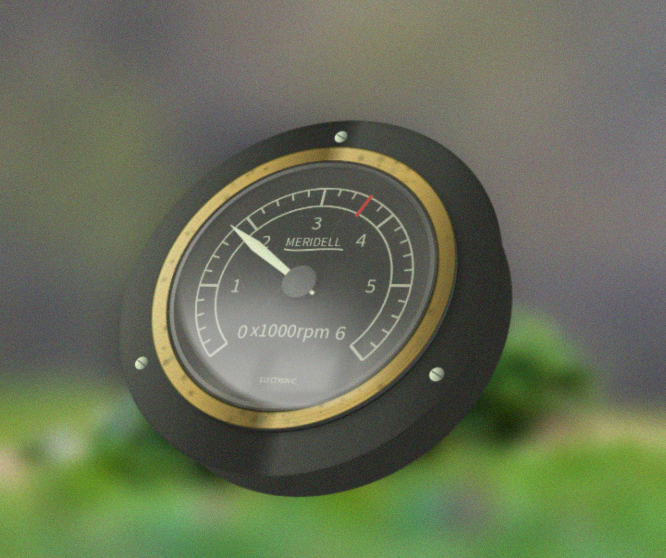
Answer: 1800rpm
